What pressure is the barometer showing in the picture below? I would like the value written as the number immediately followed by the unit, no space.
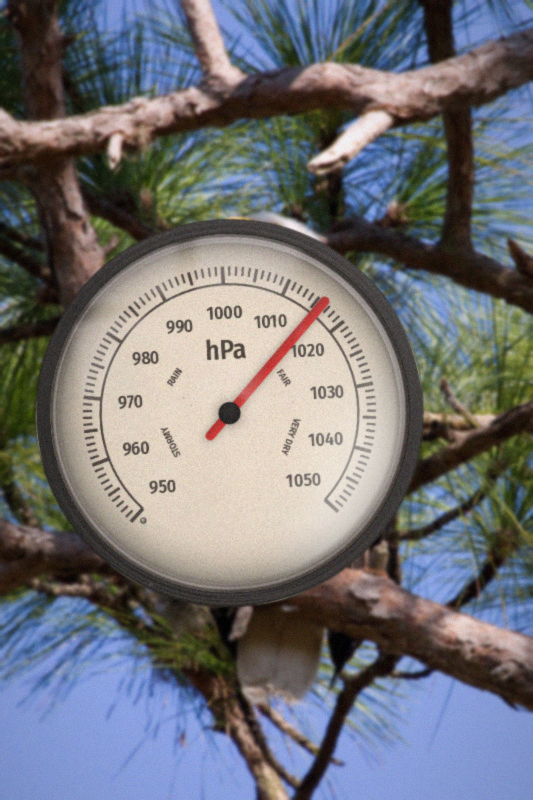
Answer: 1016hPa
